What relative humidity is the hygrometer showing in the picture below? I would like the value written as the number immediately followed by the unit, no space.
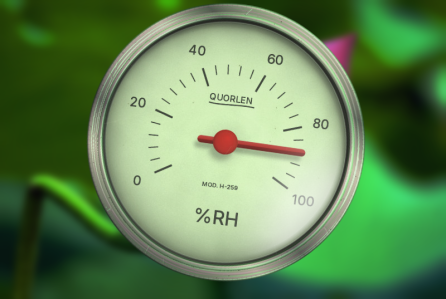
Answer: 88%
